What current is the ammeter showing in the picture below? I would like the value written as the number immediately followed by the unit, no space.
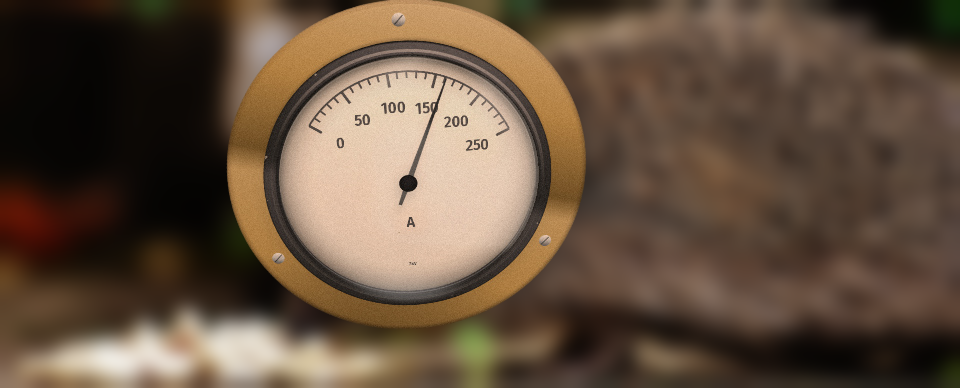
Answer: 160A
